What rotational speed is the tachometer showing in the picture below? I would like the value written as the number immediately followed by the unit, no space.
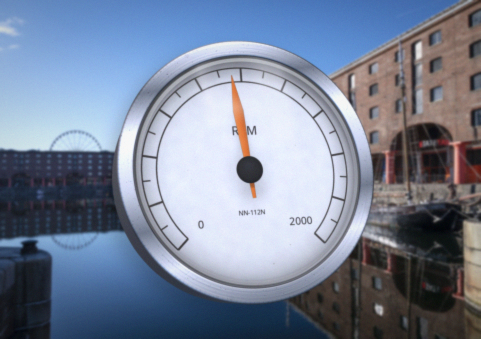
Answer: 950rpm
